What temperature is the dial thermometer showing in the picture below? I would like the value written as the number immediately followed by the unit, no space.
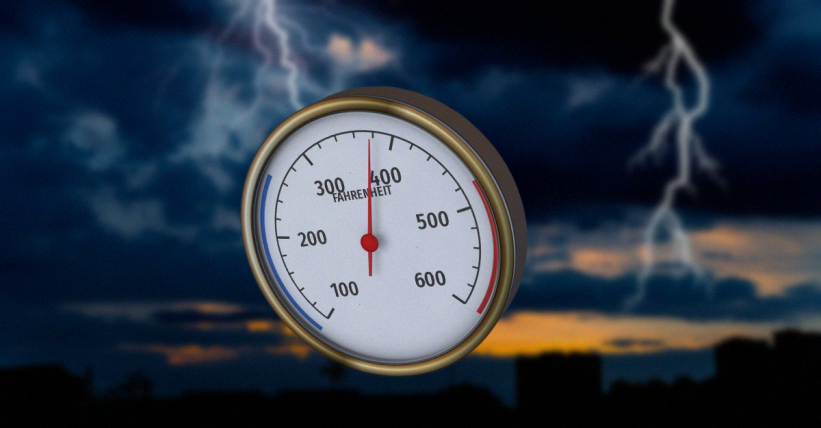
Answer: 380°F
